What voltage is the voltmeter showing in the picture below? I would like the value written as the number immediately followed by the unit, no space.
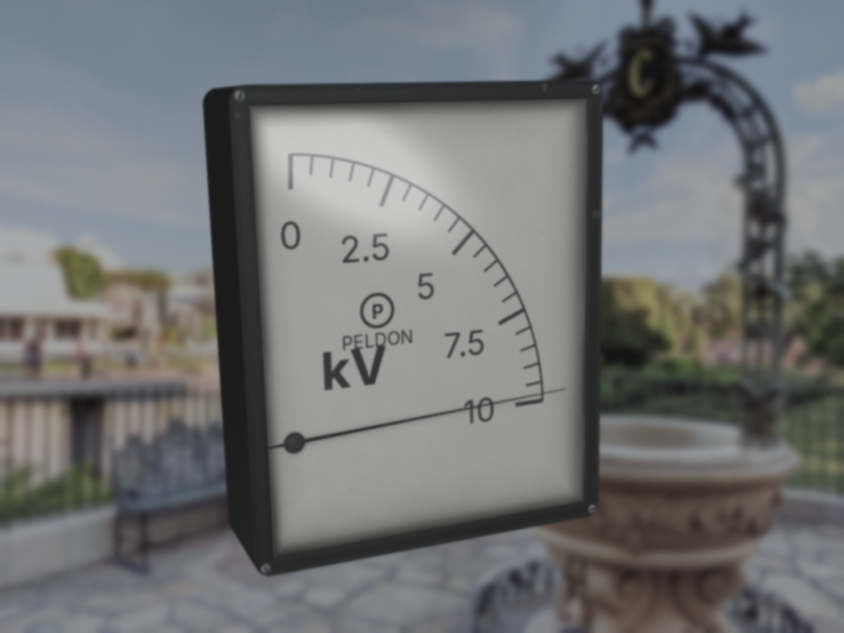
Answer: 9.75kV
